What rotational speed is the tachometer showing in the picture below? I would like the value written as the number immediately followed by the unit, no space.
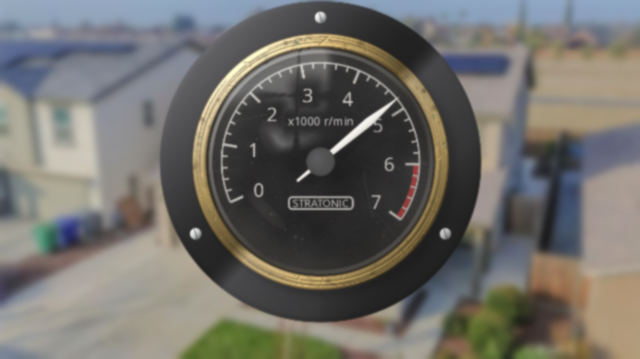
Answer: 4800rpm
